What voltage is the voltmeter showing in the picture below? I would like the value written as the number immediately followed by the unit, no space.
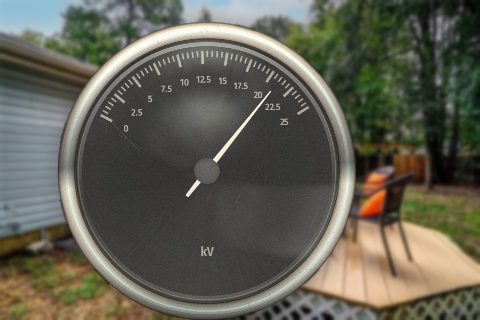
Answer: 21kV
